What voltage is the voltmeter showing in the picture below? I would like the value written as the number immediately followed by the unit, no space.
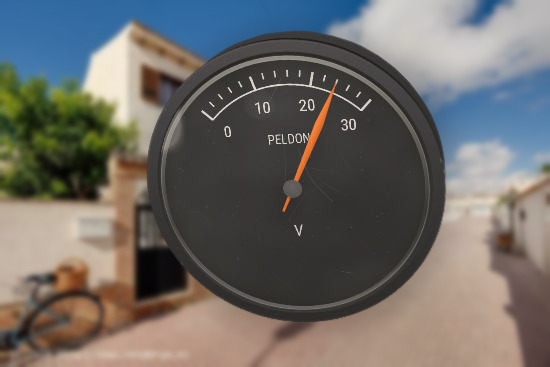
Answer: 24V
